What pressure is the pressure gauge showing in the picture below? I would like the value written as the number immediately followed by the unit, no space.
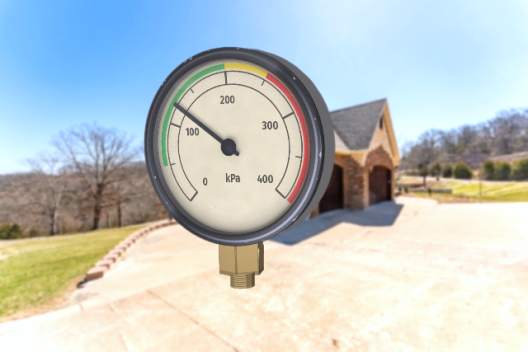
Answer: 125kPa
